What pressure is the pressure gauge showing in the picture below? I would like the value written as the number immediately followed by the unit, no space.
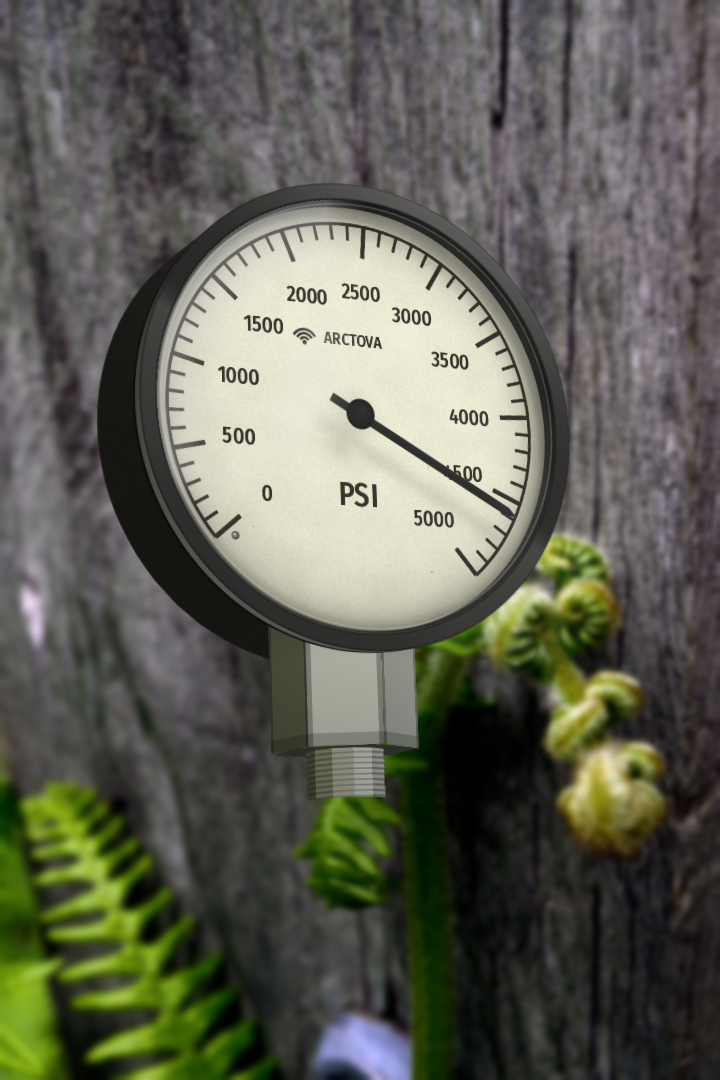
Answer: 4600psi
